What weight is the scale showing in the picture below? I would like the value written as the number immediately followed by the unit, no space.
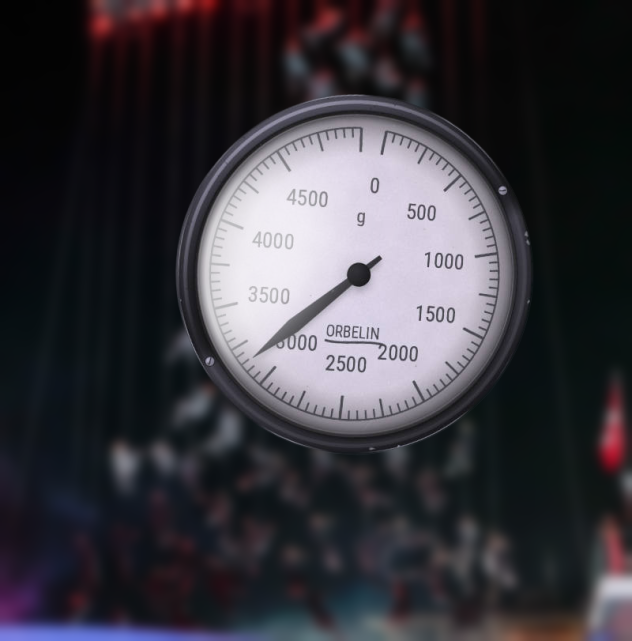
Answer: 3150g
